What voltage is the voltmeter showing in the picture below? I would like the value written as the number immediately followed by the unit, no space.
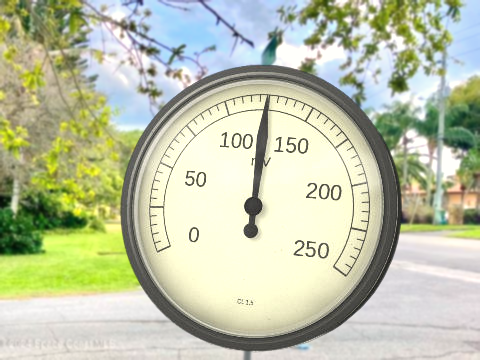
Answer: 125mV
